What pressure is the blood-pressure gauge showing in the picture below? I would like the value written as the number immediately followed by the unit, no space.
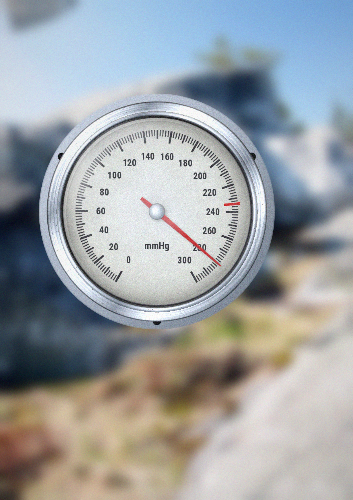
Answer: 280mmHg
